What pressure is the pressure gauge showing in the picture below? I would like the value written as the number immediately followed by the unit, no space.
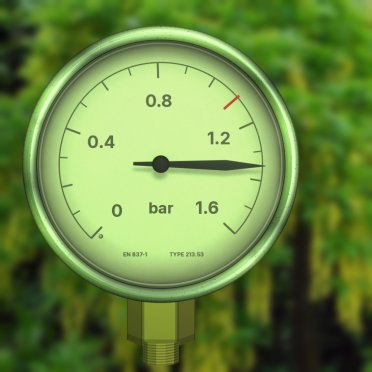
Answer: 1.35bar
